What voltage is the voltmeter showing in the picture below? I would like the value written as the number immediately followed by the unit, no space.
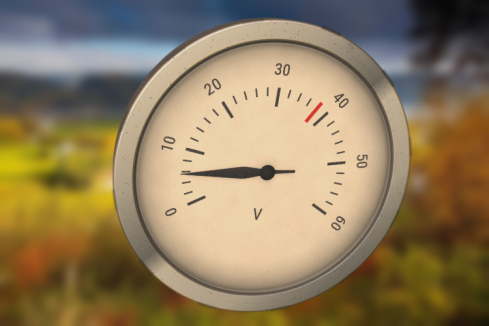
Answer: 6V
